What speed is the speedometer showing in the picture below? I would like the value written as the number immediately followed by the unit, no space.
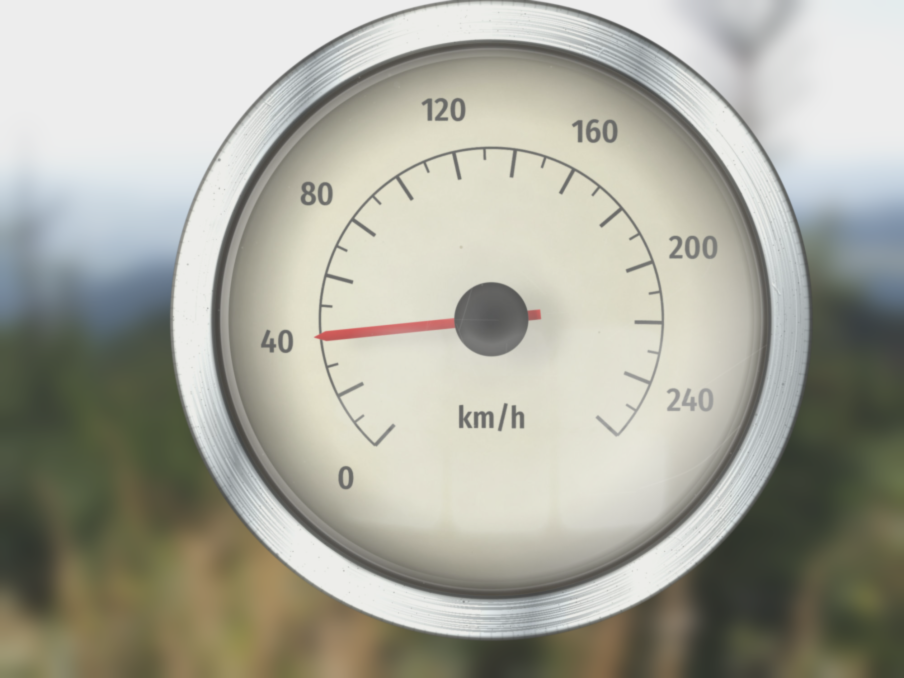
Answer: 40km/h
